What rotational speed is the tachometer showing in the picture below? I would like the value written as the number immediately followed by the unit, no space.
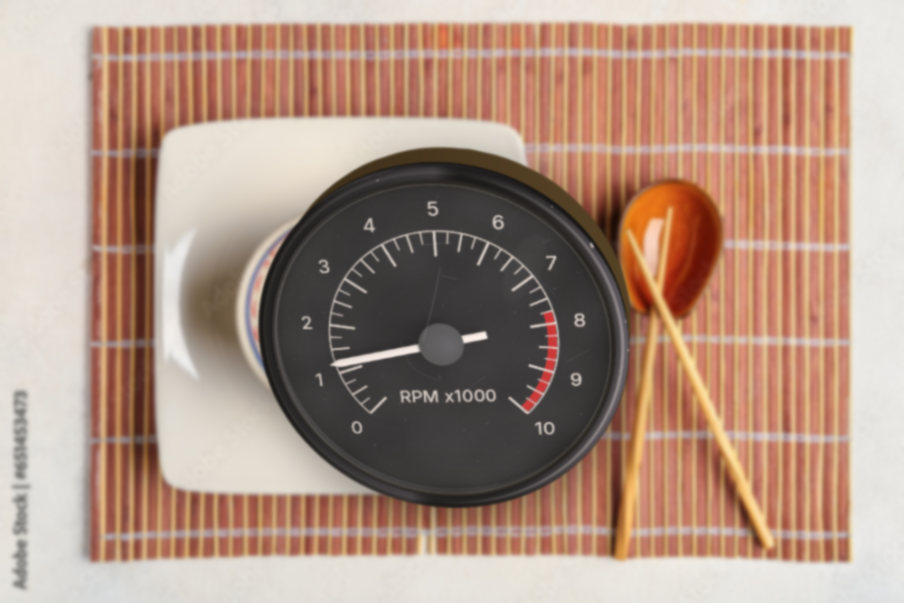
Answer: 1250rpm
